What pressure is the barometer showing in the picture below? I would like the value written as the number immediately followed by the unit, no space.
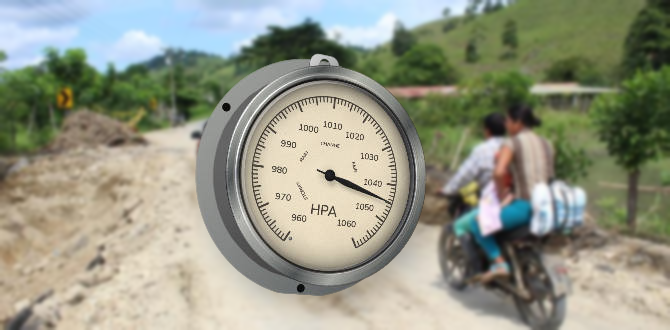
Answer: 1045hPa
